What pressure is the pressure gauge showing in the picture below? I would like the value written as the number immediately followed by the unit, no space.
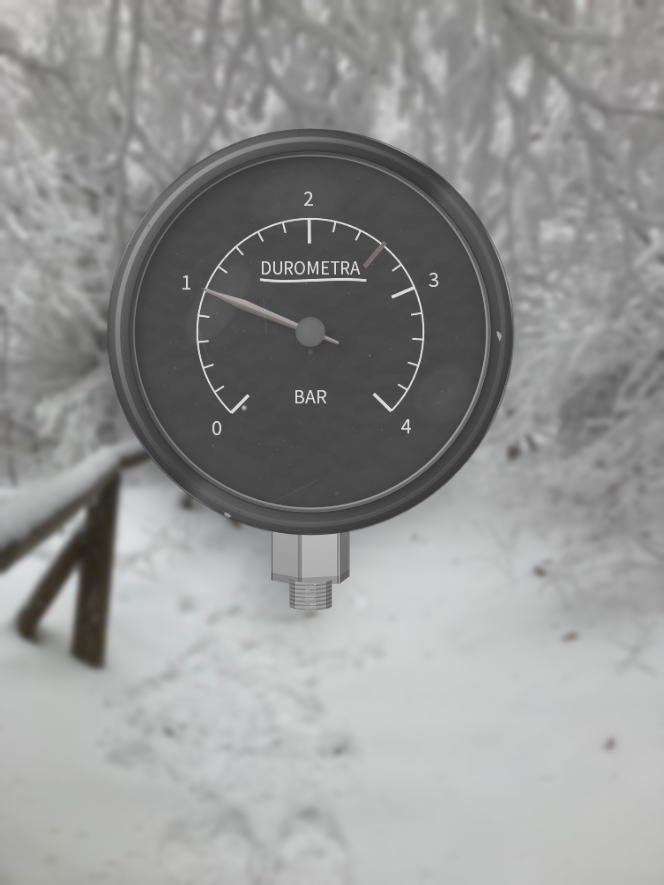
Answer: 1bar
